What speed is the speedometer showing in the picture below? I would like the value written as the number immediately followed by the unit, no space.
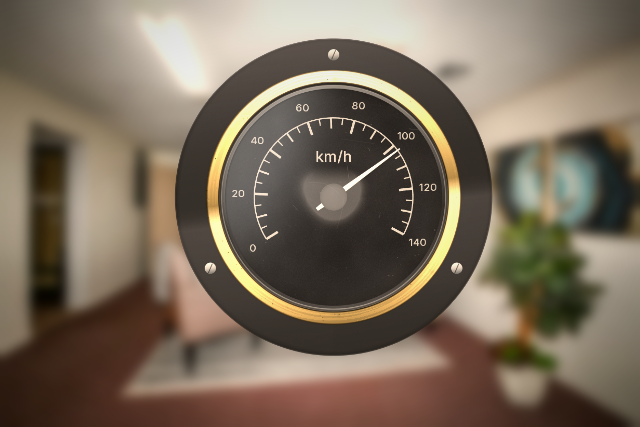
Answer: 102.5km/h
